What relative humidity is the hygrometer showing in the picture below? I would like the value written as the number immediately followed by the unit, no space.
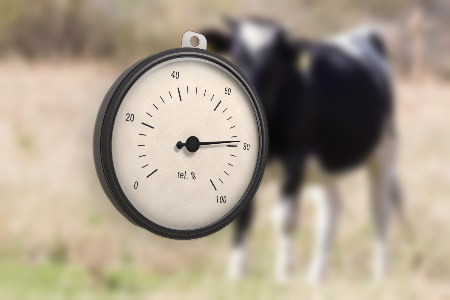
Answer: 78%
